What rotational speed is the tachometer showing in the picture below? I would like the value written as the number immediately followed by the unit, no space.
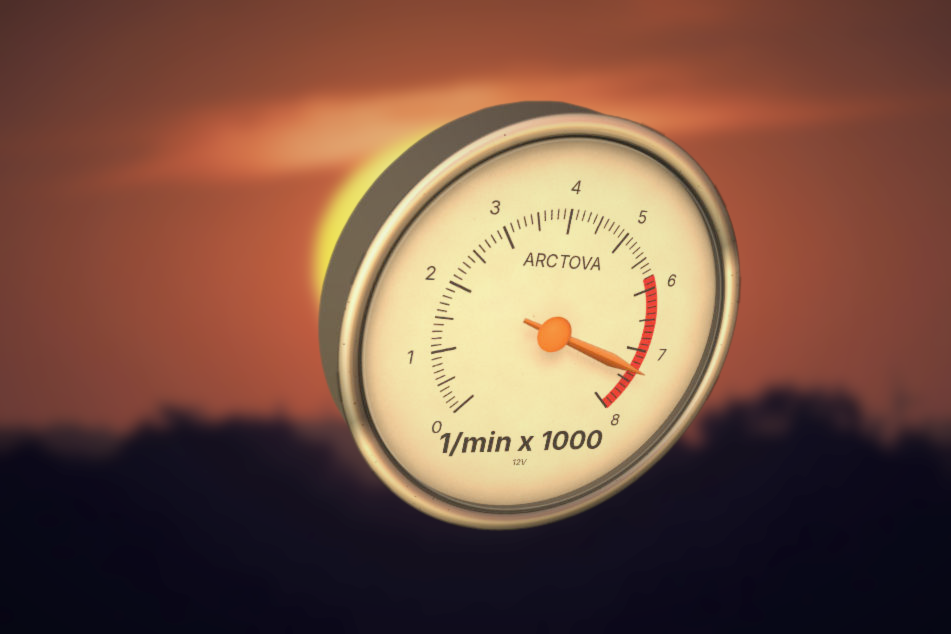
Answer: 7300rpm
